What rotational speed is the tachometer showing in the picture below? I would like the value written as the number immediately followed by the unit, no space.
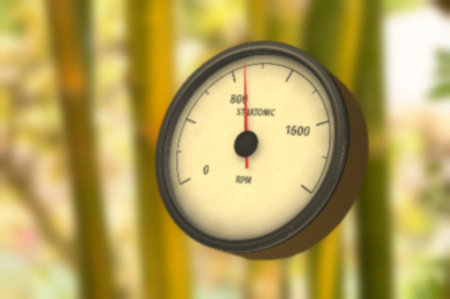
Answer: 900rpm
